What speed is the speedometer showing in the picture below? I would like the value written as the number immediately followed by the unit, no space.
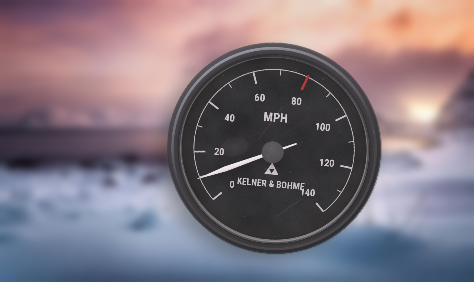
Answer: 10mph
